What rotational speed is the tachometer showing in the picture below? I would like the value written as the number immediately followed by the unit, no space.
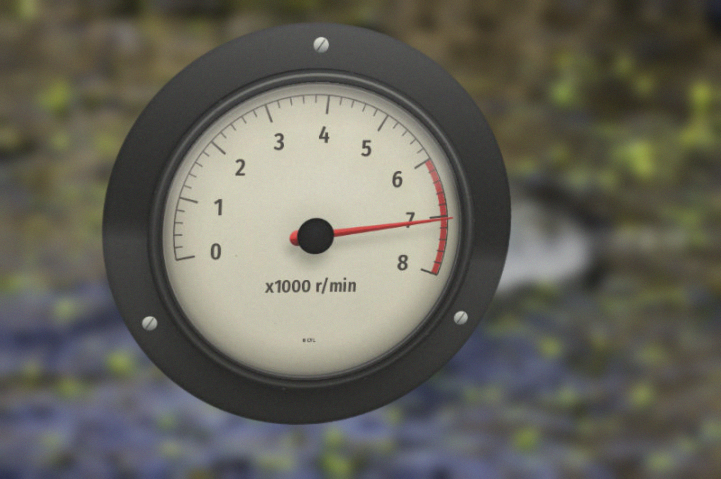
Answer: 7000rpm
